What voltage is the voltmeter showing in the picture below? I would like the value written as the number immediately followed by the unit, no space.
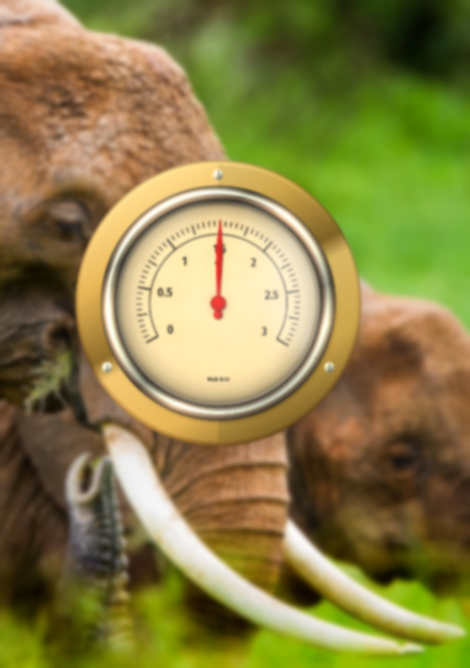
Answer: 1.5V
